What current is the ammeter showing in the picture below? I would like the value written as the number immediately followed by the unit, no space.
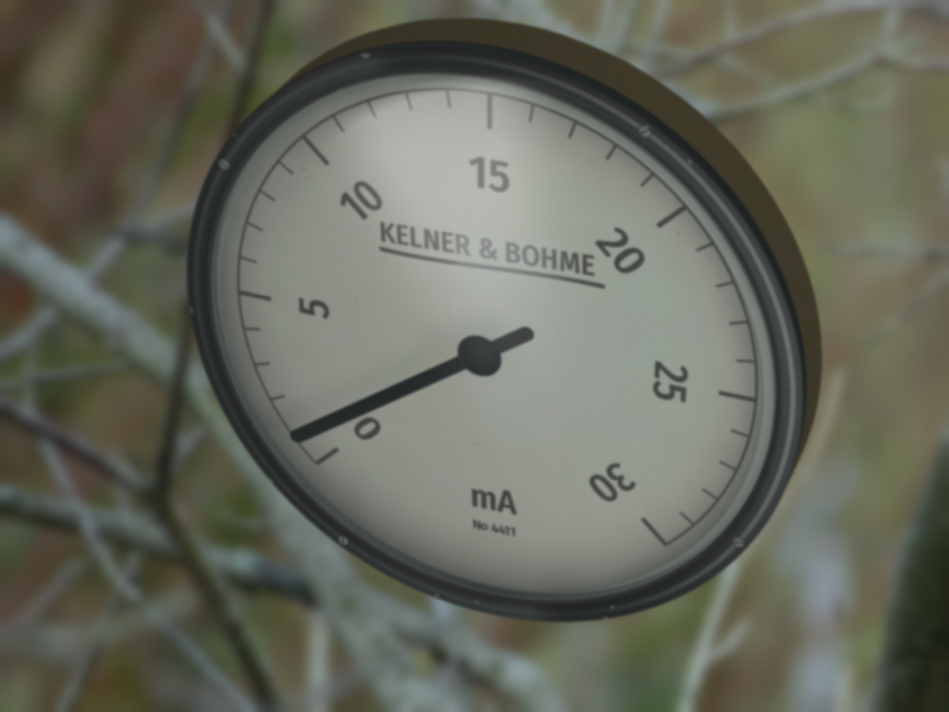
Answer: 1mA
